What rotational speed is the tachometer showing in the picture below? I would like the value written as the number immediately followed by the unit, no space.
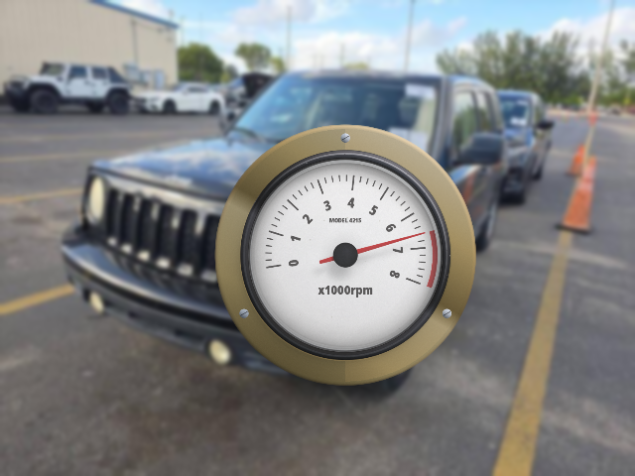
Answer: 6600rpm
